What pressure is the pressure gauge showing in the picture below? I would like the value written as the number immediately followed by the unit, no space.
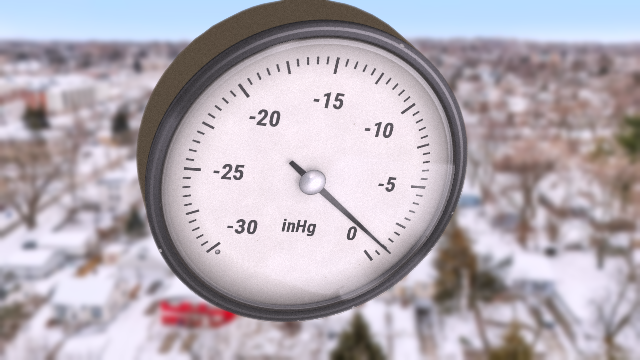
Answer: -1inHg
